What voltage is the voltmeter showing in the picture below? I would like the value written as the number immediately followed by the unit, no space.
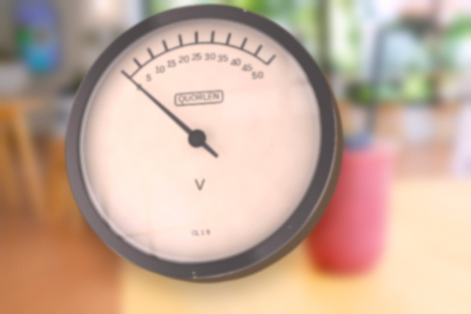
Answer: 0V
